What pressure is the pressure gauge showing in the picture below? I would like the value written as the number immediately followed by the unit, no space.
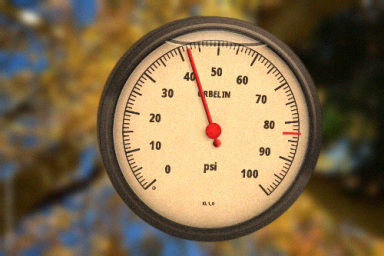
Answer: 42psi
